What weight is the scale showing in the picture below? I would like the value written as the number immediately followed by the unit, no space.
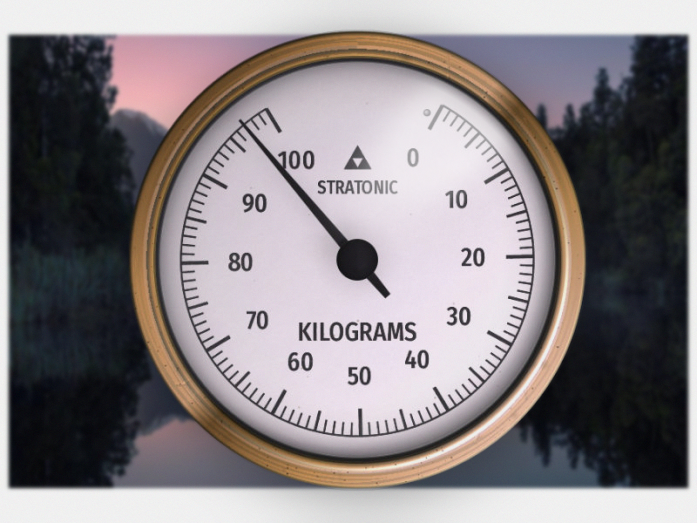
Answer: 97kg
